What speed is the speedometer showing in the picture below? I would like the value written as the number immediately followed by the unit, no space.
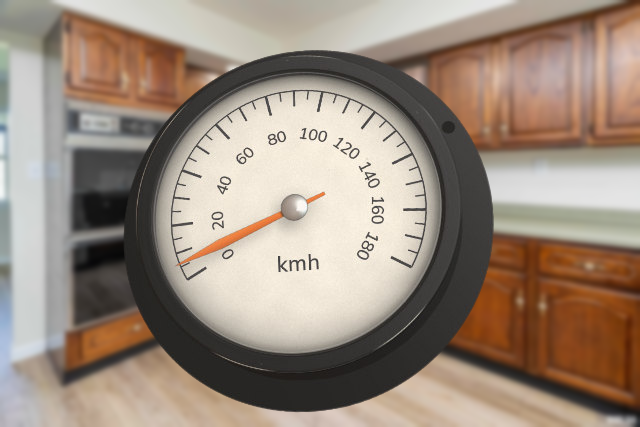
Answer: 5km/h
